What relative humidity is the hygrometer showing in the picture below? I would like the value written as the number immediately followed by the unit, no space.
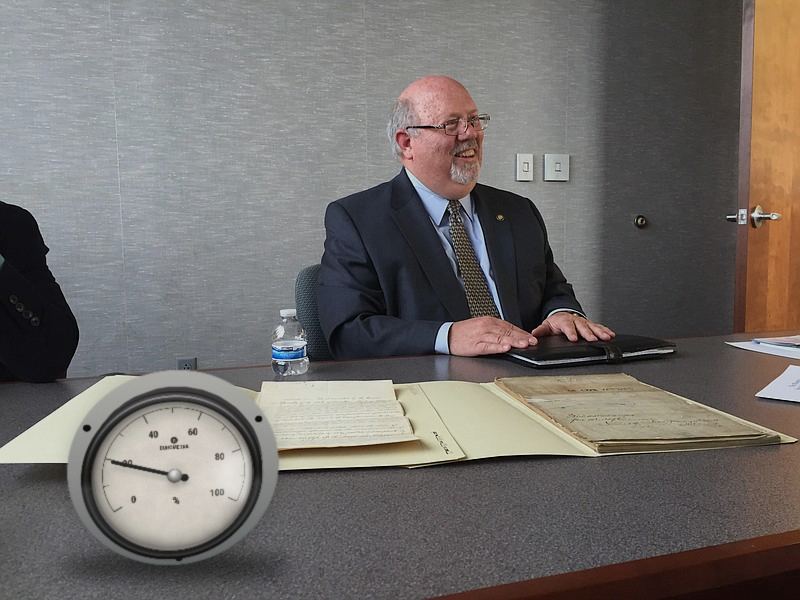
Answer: 20%
